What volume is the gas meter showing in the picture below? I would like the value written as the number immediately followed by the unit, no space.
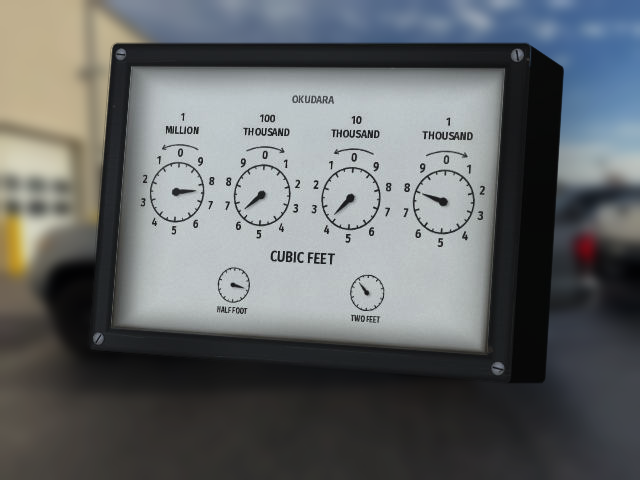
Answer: 763800ft³
